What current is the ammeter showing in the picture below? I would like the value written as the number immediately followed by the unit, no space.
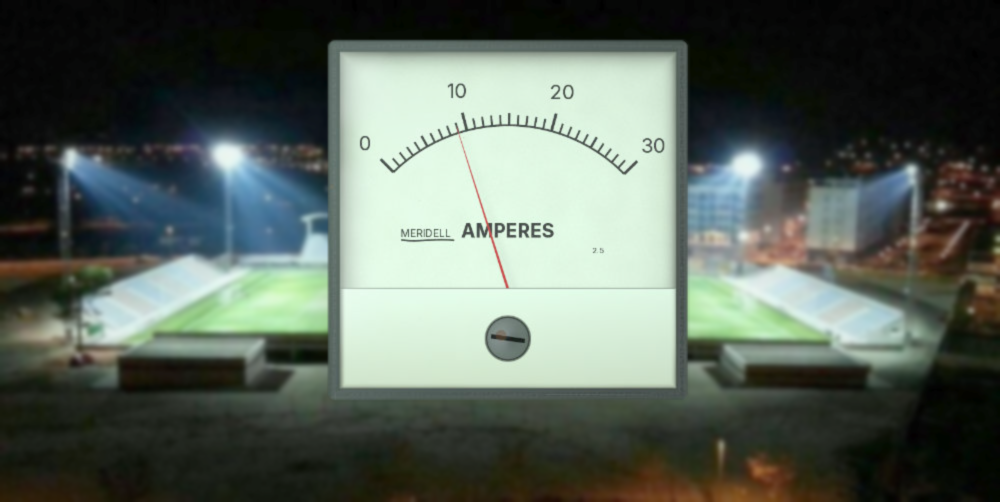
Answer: 9A
